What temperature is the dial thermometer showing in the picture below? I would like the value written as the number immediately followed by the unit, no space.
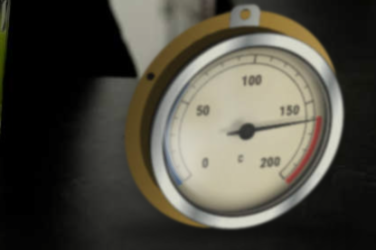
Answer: 160°C
